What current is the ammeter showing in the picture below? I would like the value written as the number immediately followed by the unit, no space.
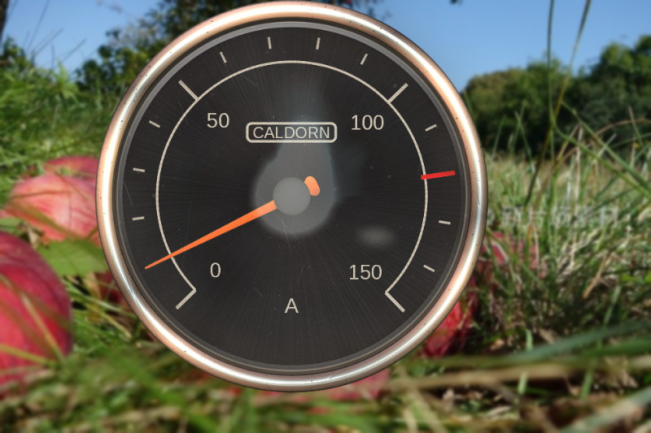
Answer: 10A
